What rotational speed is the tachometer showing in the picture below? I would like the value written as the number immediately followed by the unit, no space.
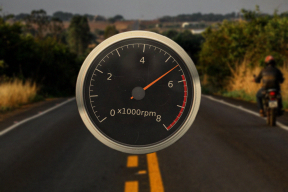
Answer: 5400rpm
